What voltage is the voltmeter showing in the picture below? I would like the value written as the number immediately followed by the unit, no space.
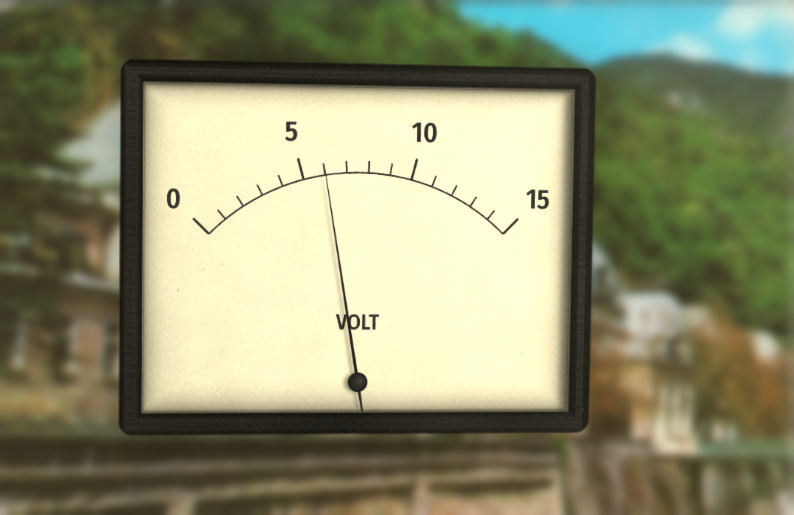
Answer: 6V
